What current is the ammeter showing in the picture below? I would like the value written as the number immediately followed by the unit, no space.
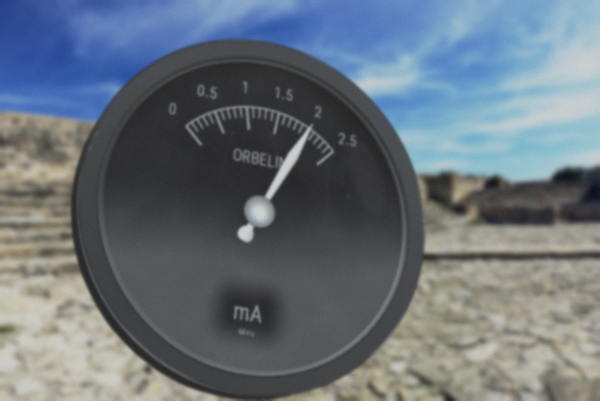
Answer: 2mA
